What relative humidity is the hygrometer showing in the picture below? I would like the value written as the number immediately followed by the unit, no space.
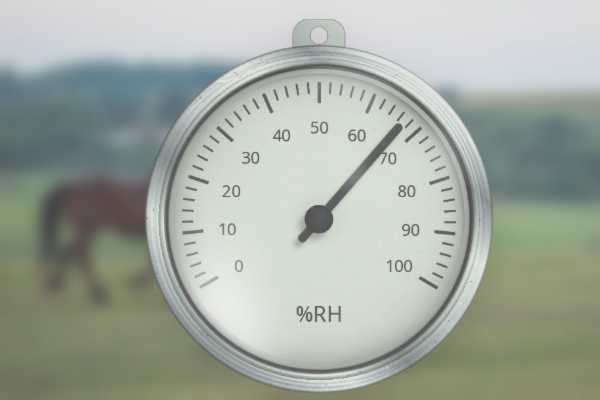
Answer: 67%
